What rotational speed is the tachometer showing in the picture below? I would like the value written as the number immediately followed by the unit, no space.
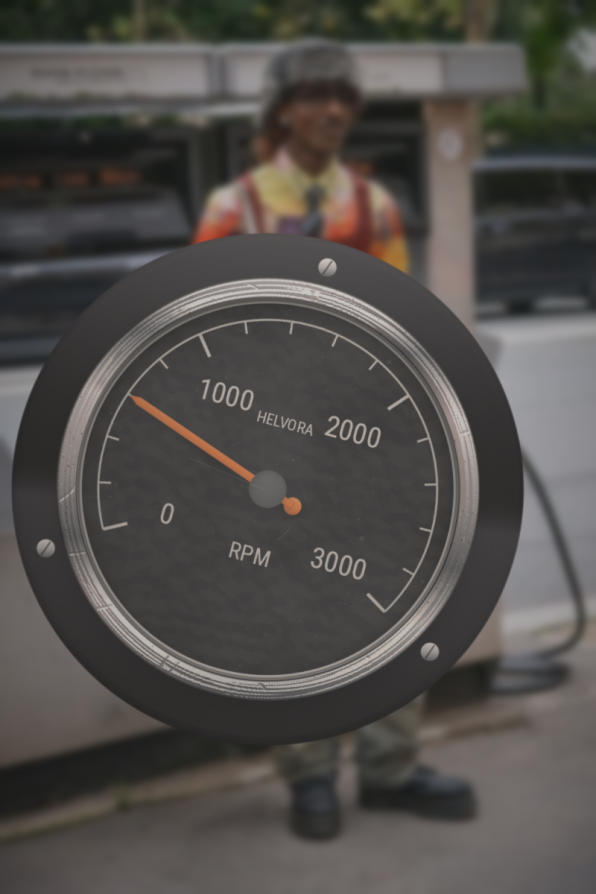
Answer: 600rpm
